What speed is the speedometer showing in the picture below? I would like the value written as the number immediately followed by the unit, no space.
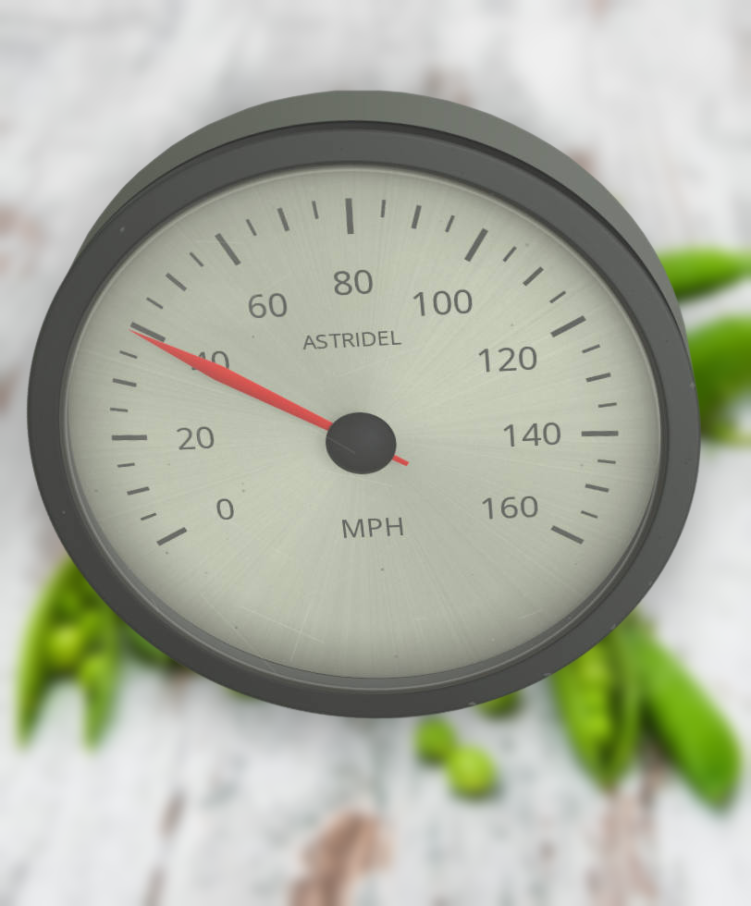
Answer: 40mph
